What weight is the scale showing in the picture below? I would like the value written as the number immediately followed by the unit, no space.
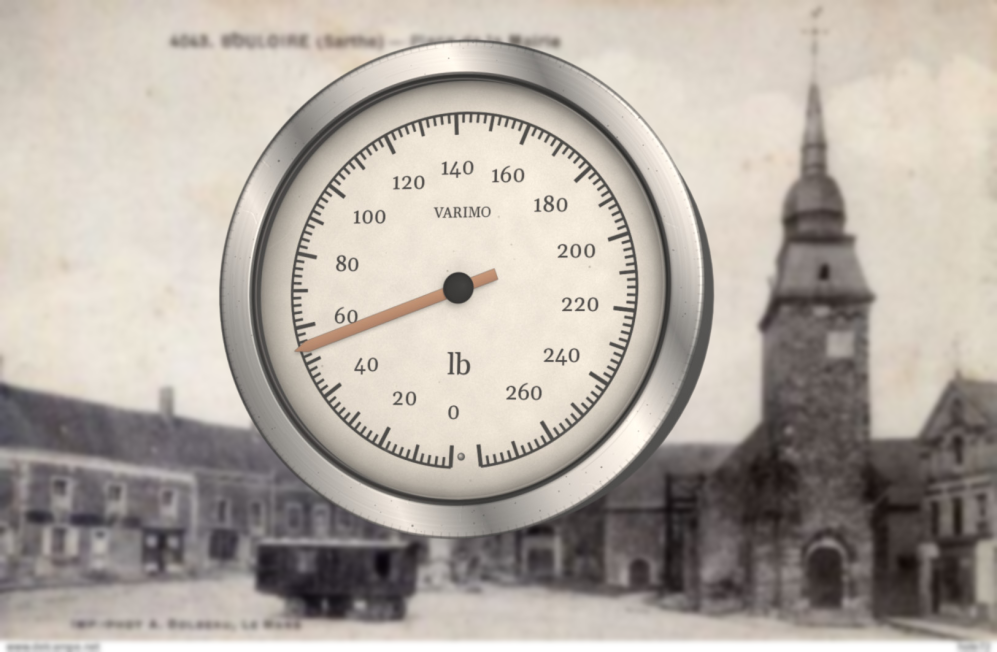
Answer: 54lb
